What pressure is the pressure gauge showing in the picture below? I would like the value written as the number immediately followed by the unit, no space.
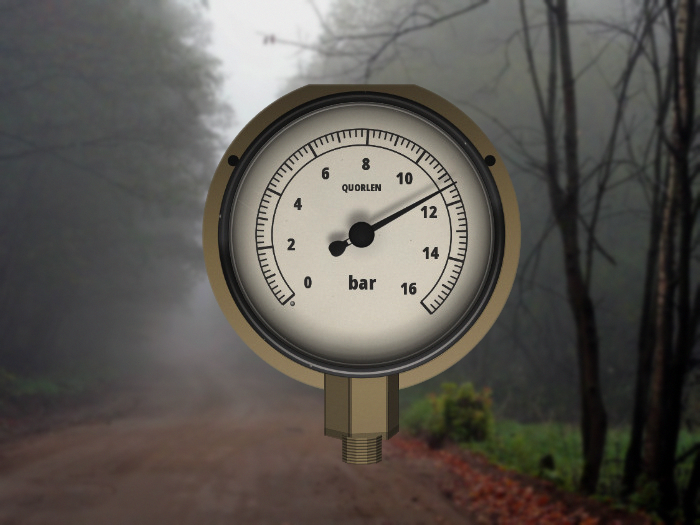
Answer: 11.4bar
